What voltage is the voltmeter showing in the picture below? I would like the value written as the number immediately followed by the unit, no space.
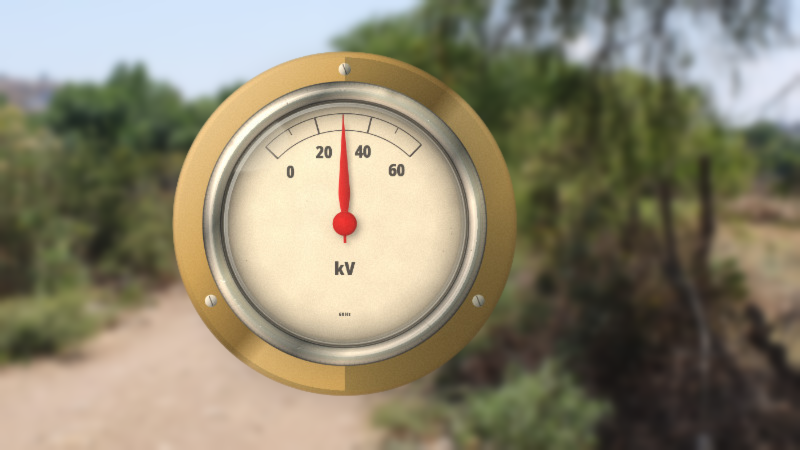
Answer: 30kV
